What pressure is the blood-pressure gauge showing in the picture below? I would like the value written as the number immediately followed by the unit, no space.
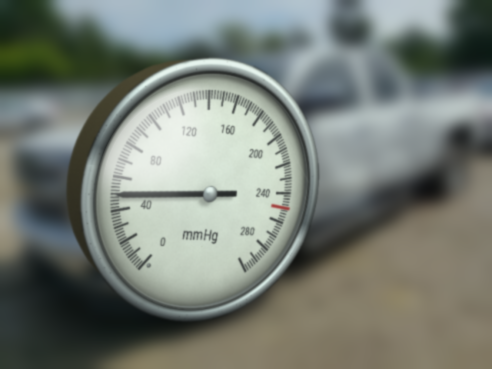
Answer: 50mmHg
